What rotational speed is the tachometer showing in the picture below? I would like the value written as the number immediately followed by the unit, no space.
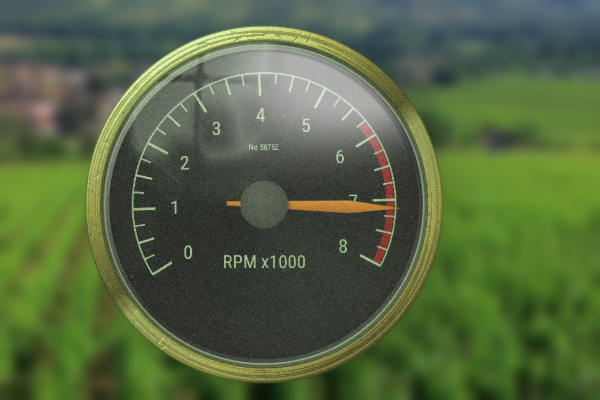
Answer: 7125rpm
